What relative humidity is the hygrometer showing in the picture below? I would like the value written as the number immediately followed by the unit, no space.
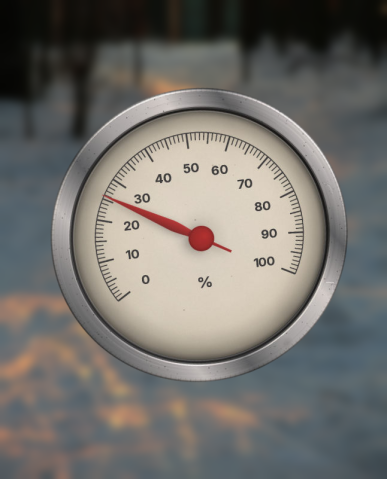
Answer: 26%
